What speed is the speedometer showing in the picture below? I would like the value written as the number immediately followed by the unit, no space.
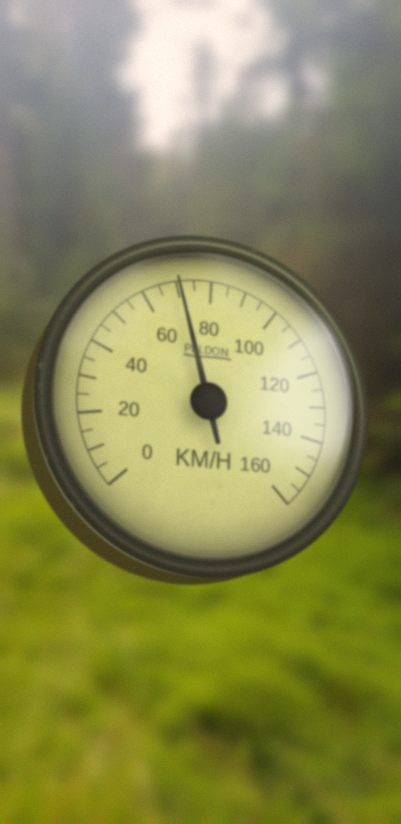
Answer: 70km/h
